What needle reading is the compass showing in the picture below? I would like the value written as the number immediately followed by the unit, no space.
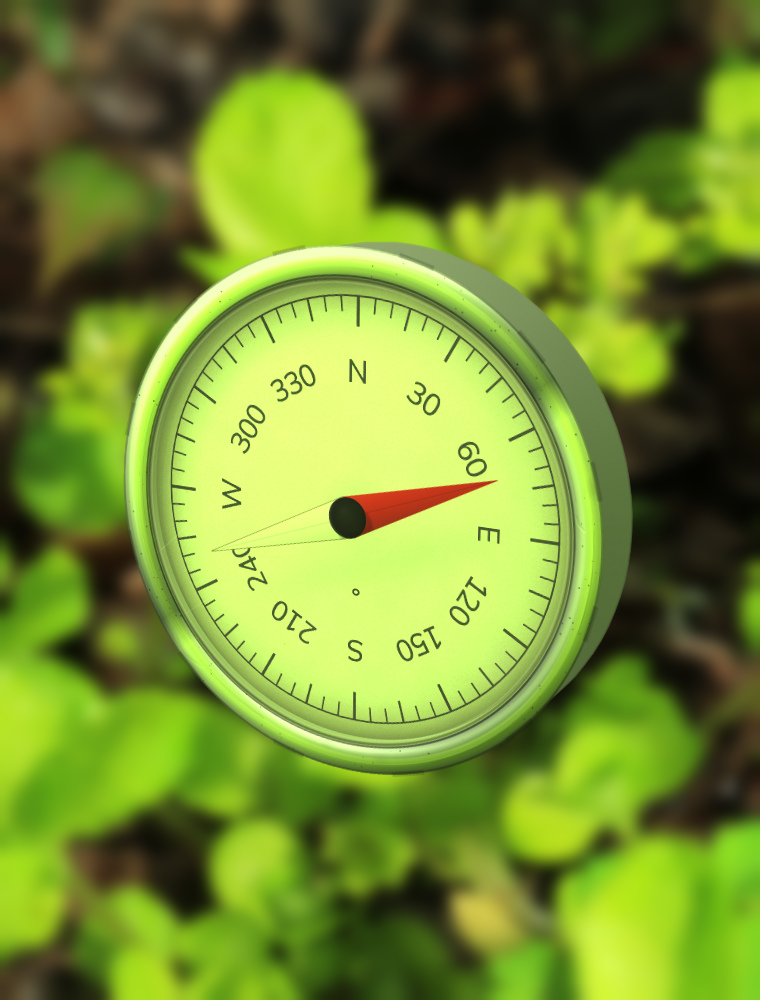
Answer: 70°
